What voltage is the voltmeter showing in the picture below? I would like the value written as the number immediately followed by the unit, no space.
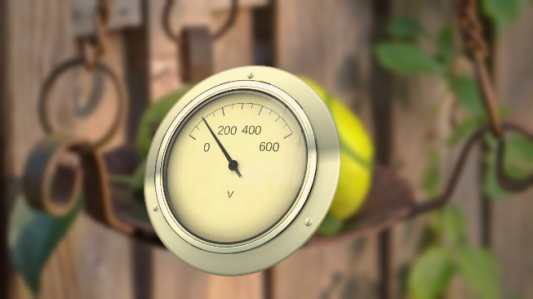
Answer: 100V
